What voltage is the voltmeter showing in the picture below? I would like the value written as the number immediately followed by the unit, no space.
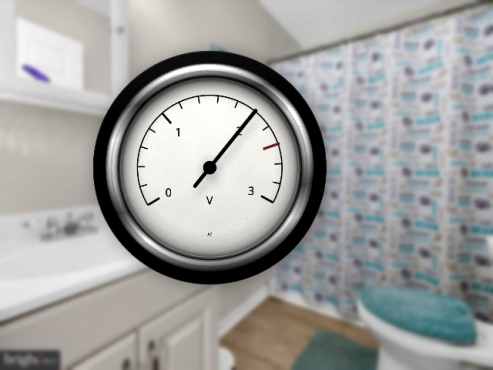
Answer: 2V
